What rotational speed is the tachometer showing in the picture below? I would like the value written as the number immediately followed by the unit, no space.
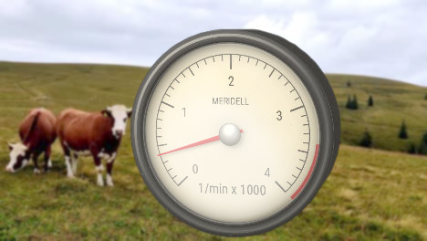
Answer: 400rpm
